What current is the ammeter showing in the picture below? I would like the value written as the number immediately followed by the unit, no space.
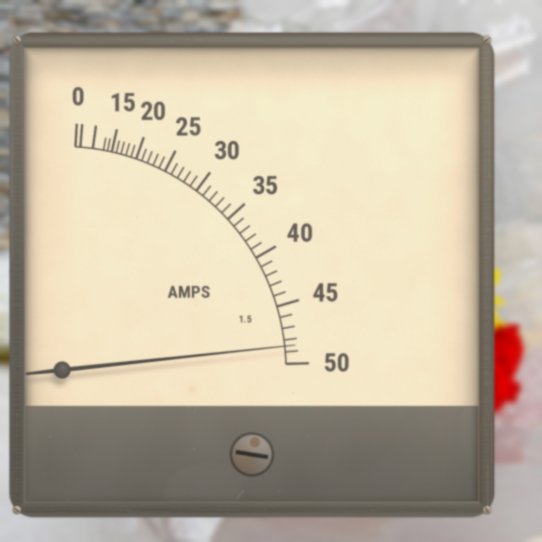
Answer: 48.5A
